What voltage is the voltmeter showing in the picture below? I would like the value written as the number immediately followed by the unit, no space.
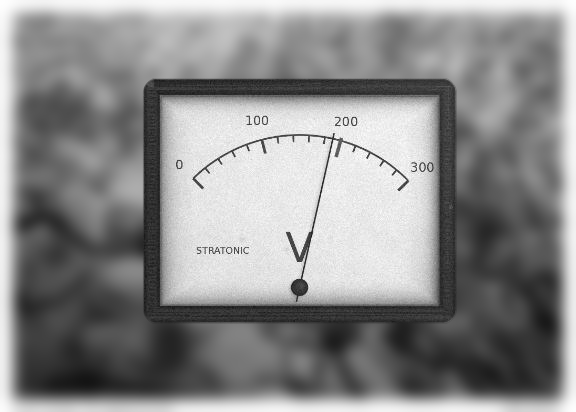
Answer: 190V
